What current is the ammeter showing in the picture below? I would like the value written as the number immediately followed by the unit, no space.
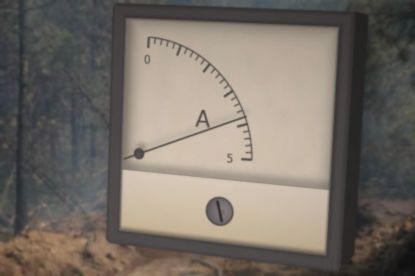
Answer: 3.8A
